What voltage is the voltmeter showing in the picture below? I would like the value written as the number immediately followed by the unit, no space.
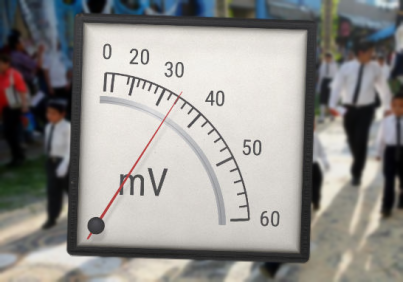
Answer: 34mV
